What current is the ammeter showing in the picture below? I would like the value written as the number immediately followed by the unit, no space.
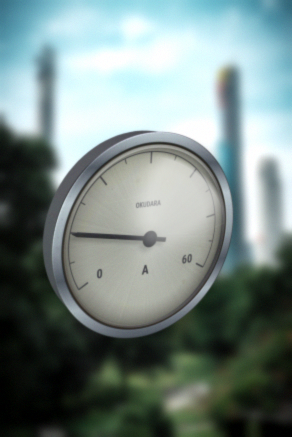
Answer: 10A
